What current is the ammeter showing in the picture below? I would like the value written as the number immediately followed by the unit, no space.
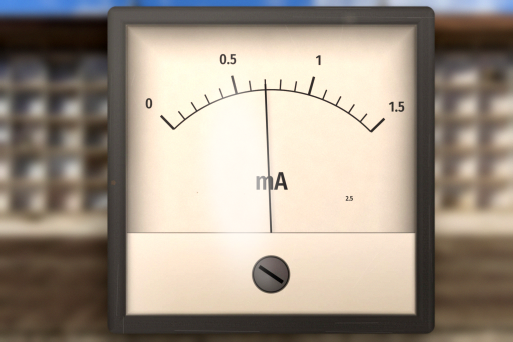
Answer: 0.7mA
